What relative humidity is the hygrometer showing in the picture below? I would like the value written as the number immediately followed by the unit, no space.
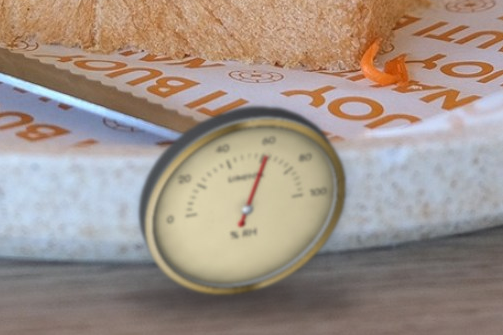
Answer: 60%
